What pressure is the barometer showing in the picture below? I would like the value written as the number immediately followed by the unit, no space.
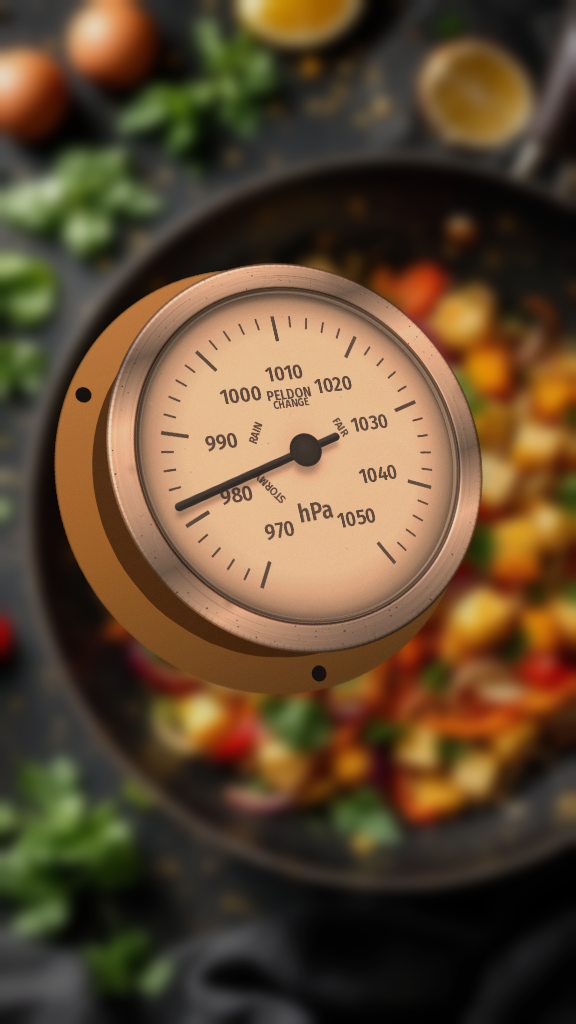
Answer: 982hPa
